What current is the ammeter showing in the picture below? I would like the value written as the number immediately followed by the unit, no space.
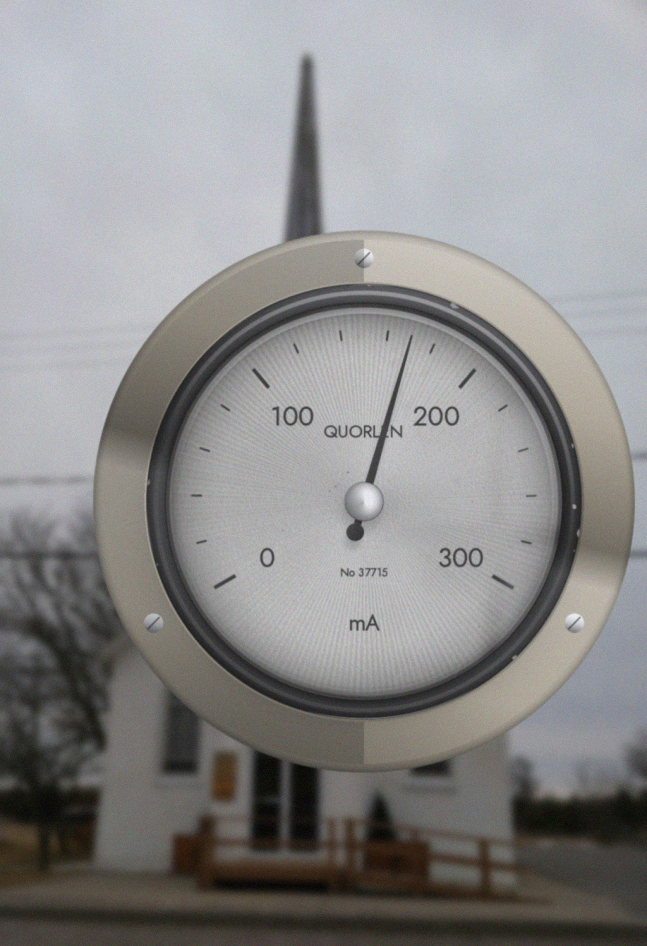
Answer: 170mA
